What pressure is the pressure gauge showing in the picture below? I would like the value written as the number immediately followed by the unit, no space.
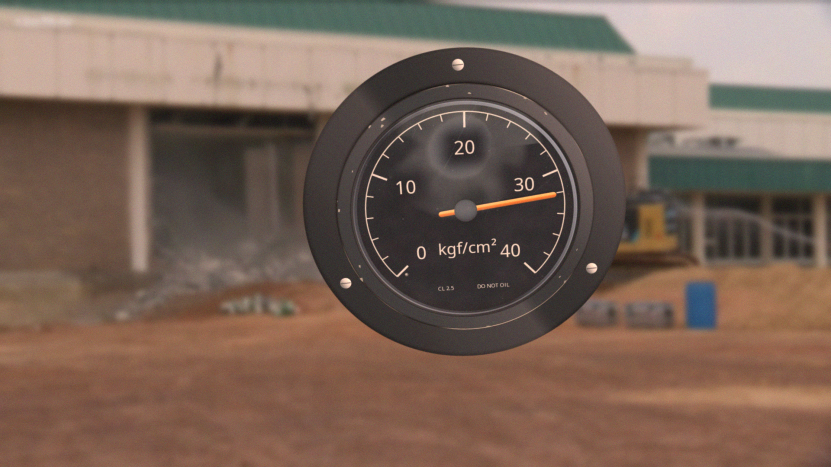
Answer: 32kg/cm²
